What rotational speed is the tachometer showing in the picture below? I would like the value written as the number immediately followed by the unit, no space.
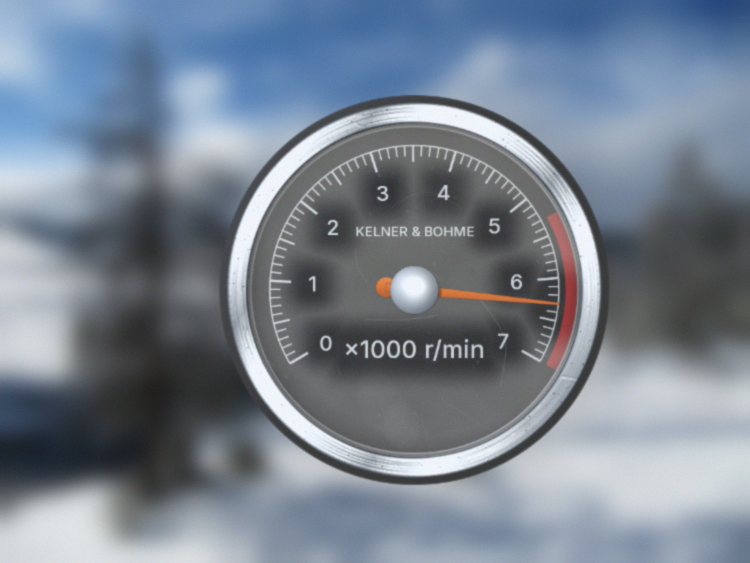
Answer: 6300rpm
